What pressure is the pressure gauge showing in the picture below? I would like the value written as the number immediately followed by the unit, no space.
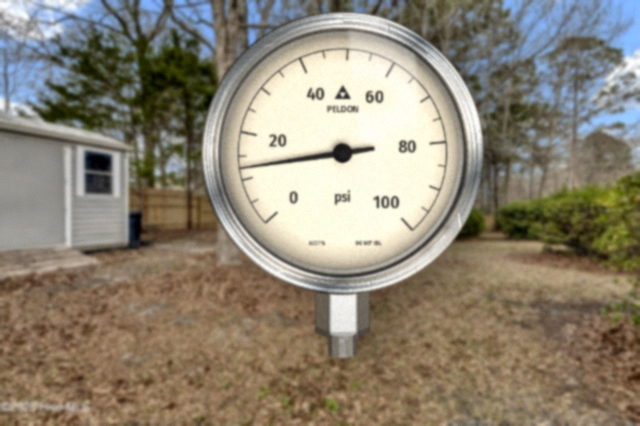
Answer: 12.5psi
